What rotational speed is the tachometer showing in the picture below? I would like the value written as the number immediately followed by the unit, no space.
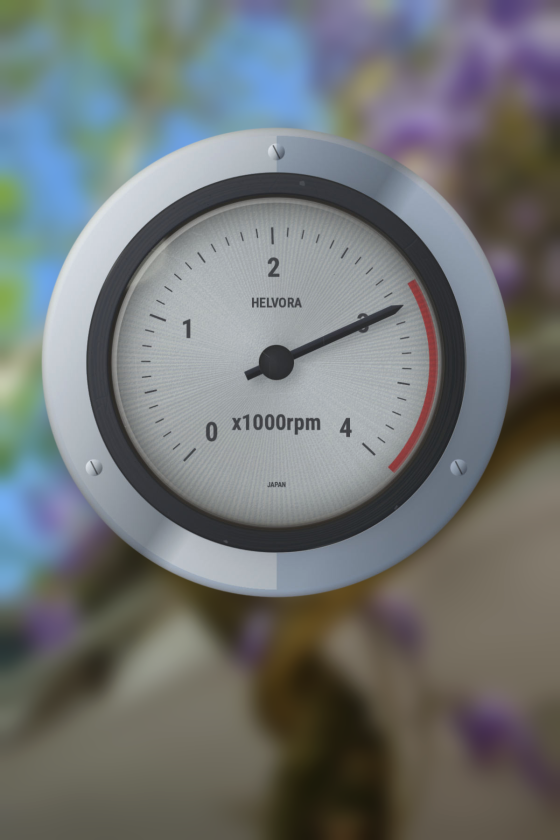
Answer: 3000rpm
